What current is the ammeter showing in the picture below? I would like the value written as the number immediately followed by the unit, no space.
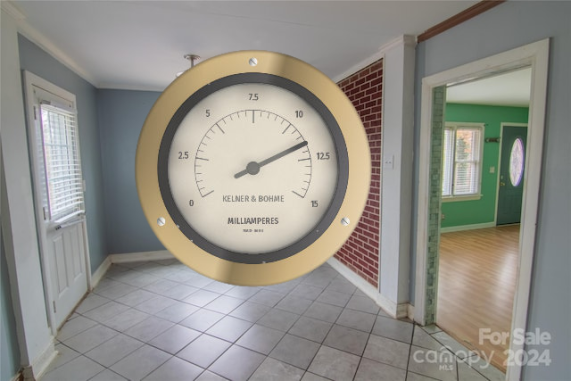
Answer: 11.5mA
